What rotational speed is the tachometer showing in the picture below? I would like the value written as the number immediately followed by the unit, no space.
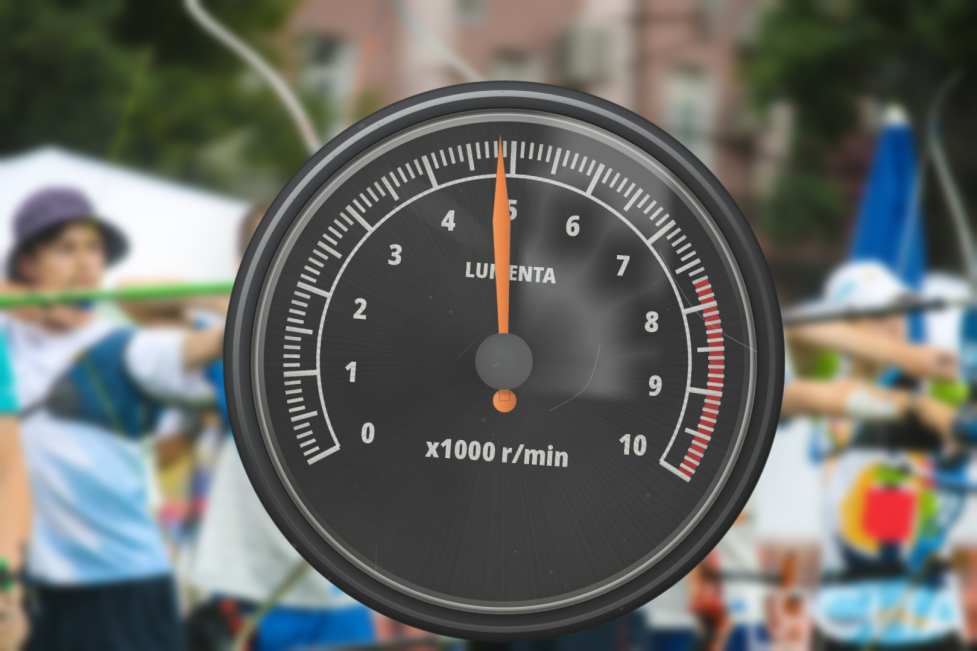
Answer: 4850rpm
